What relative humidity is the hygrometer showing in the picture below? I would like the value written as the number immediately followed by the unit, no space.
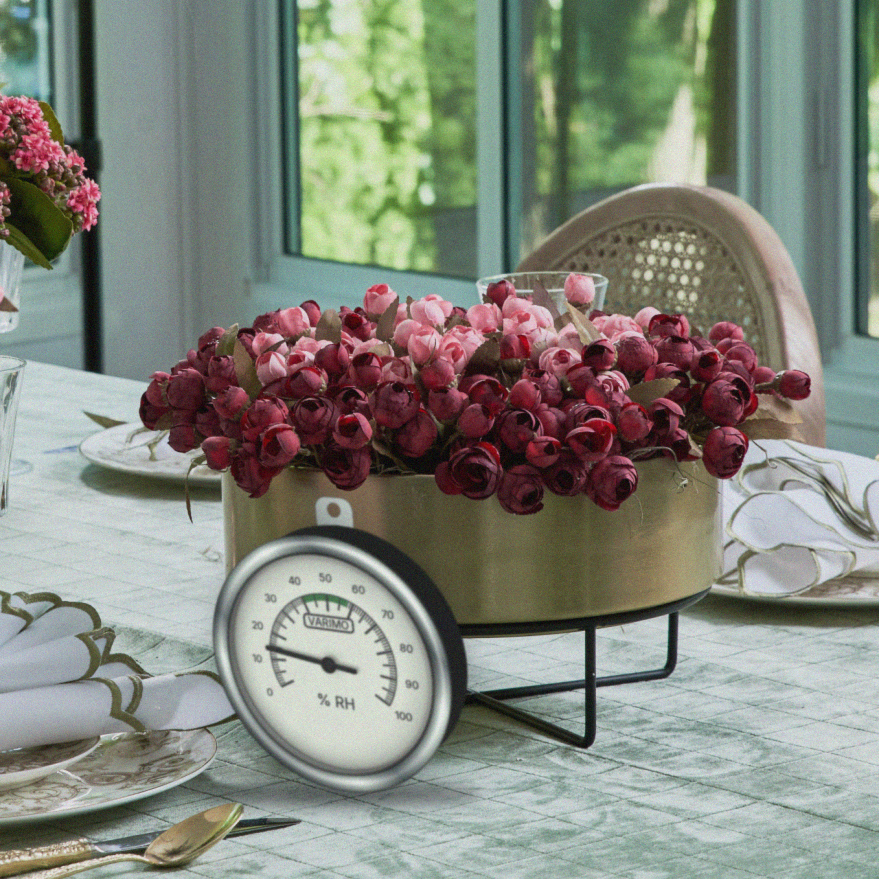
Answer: 15%
